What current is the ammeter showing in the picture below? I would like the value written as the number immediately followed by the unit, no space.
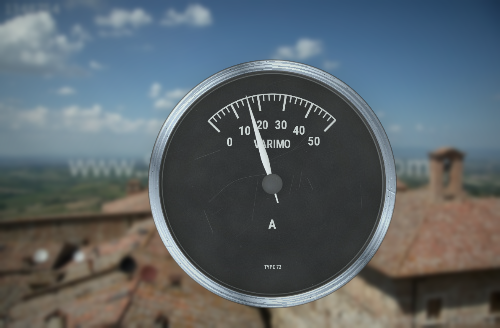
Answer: 16A
